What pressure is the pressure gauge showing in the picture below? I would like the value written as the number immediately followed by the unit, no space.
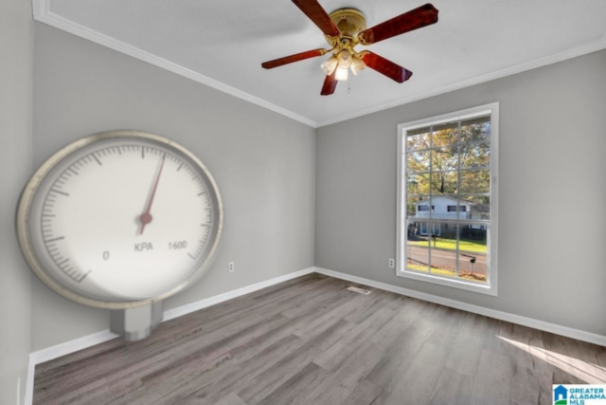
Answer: 900kPa
